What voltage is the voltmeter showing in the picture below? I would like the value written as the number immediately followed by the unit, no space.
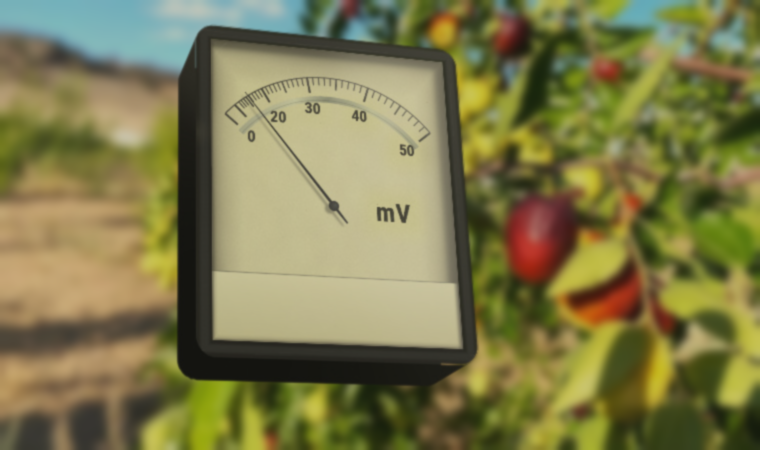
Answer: 15mV
